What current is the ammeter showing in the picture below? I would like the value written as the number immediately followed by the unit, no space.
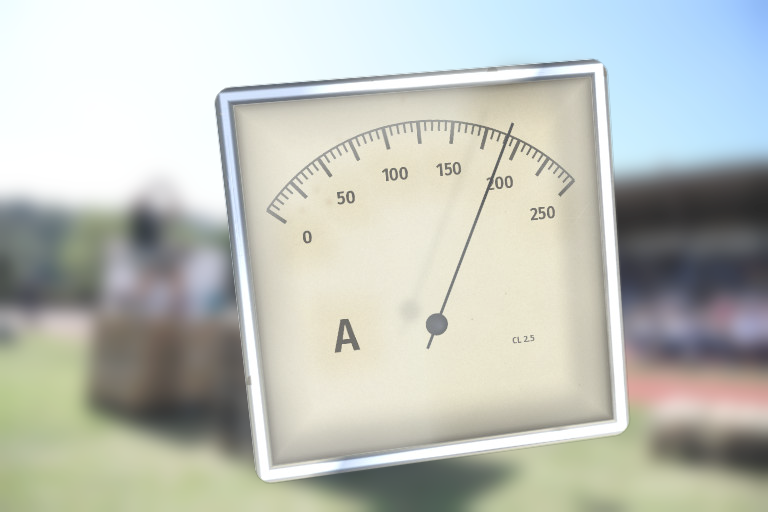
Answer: 190A
